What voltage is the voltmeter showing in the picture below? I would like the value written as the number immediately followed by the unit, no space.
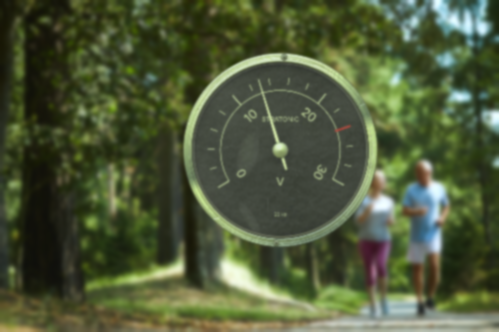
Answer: 13V
